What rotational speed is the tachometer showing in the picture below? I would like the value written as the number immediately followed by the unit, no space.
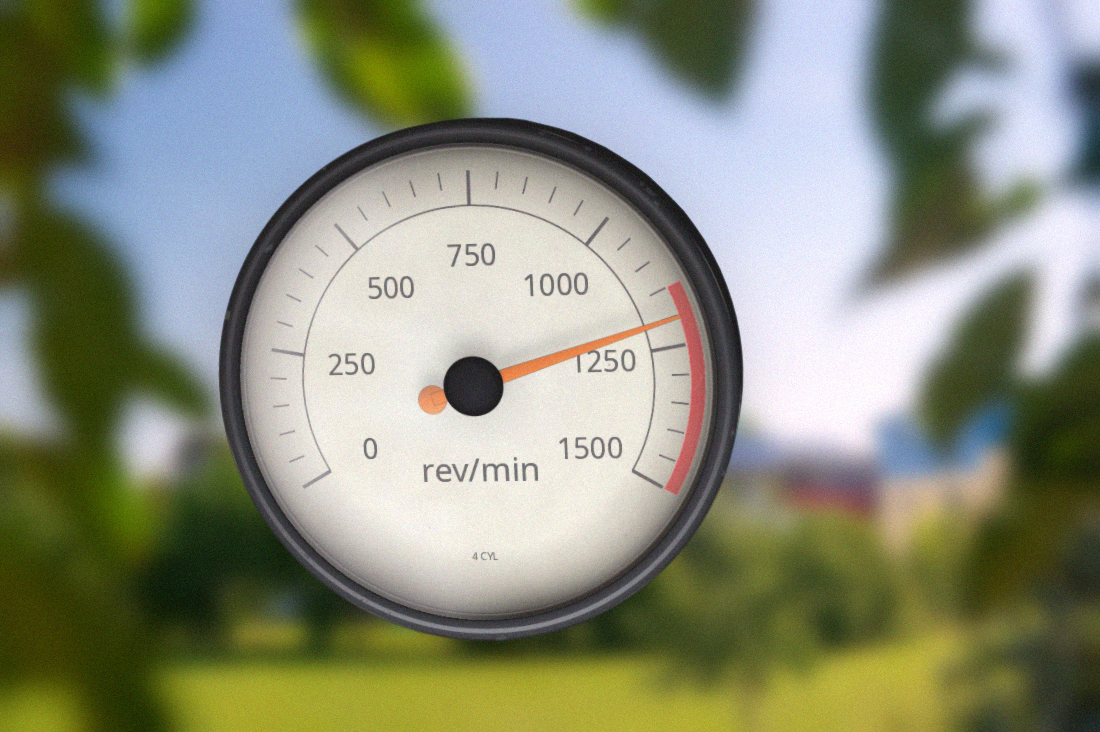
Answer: 1200rpm
